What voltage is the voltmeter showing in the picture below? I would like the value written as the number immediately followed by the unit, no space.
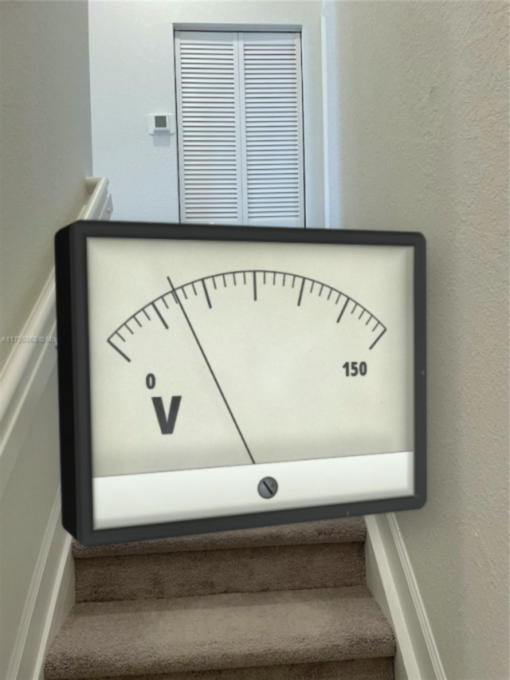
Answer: 35V
